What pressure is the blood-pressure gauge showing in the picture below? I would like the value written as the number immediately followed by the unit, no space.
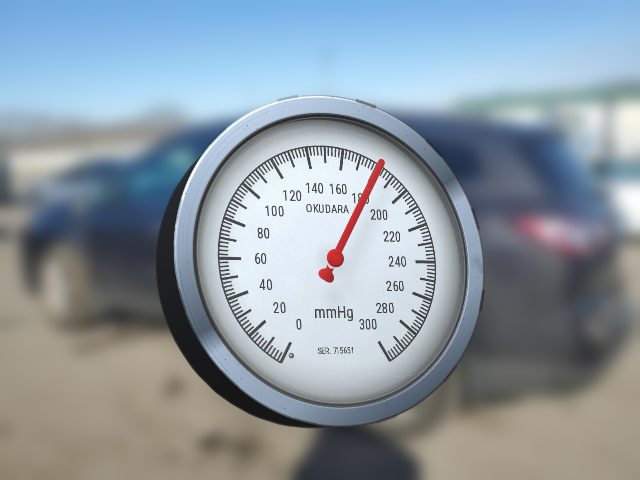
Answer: 180mmHg
